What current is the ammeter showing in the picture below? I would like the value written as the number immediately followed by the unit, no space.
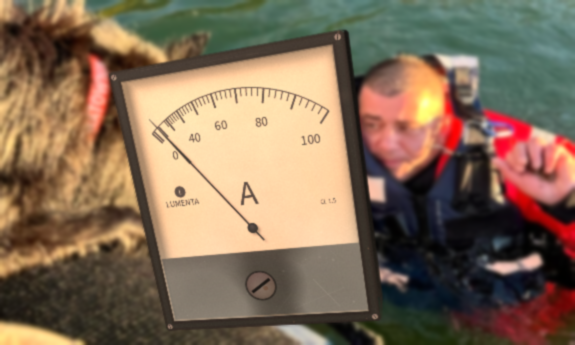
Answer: 20A
